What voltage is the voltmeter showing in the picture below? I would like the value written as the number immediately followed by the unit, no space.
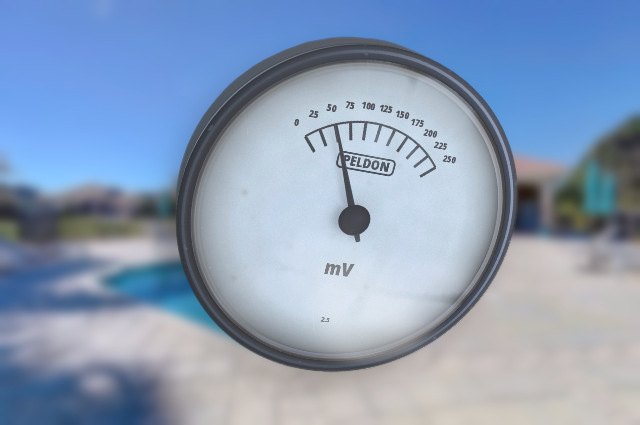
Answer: 50mV
